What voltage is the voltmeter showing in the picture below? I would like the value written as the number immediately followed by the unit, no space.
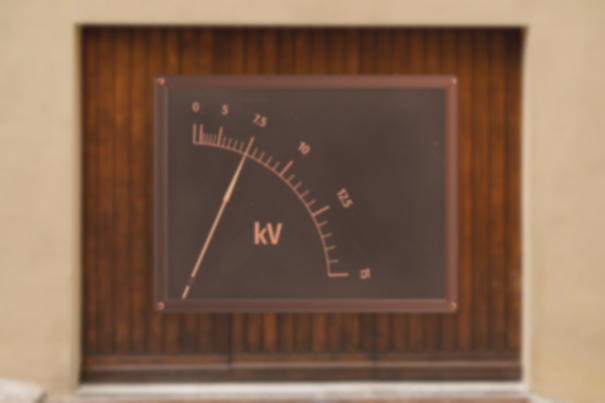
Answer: 7.5kV
